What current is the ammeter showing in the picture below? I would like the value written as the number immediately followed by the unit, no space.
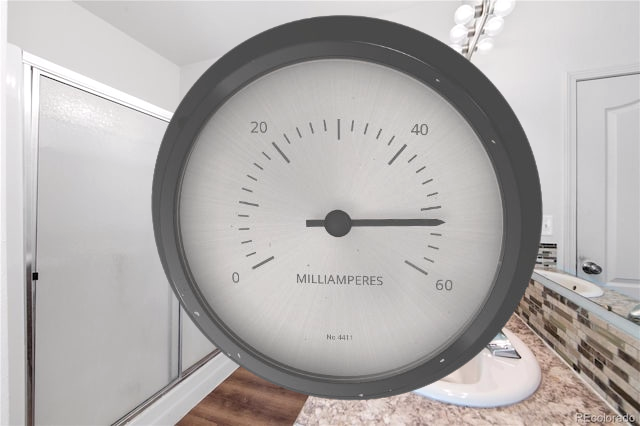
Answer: 52mA
